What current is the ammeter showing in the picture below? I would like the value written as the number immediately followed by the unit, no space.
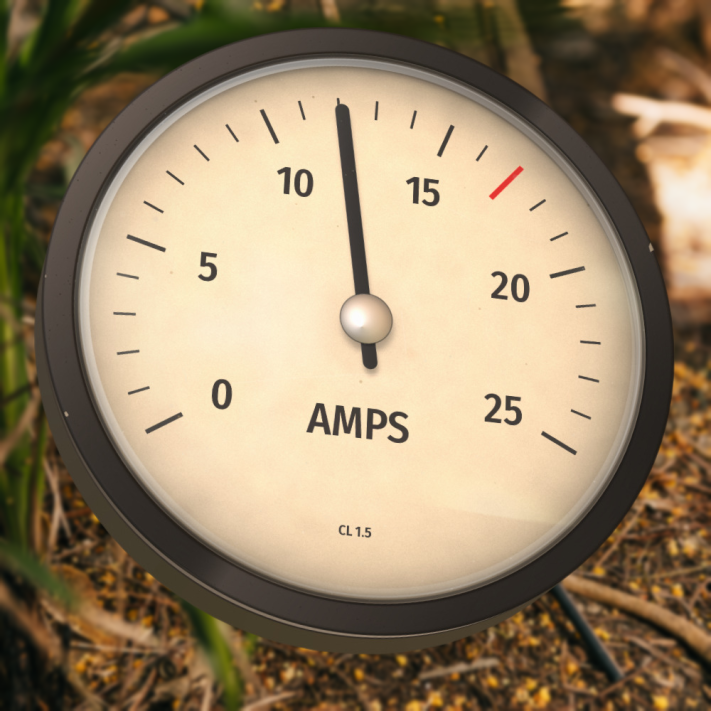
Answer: 12A
